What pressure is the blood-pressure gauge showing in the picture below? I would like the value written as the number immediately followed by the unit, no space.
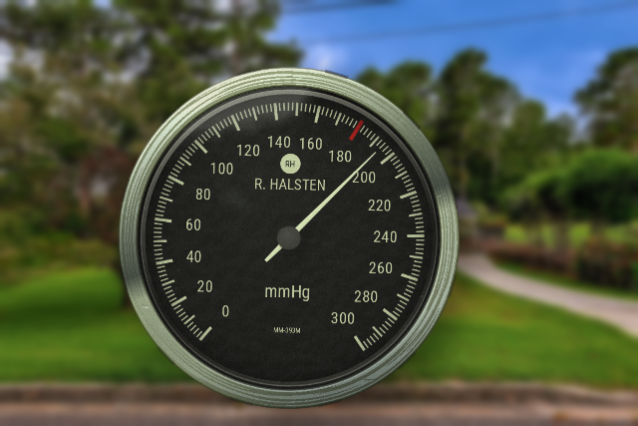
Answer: 194mmHg
